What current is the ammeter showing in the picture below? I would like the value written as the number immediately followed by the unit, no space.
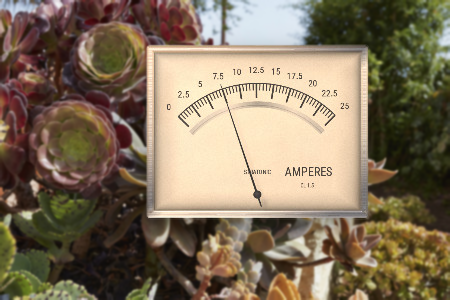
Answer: 7.5A
